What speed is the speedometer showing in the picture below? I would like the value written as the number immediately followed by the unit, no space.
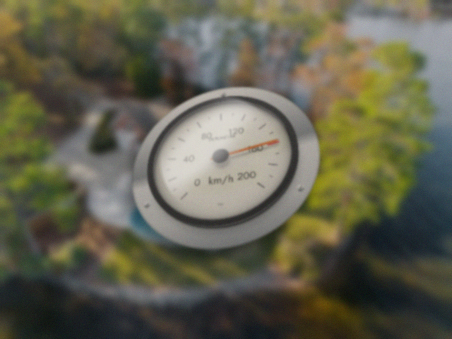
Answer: 160km/h
